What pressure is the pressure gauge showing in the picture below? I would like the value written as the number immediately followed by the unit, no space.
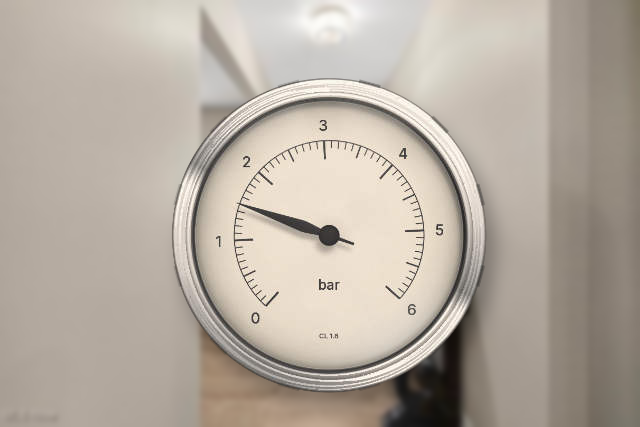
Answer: 1.5bar
